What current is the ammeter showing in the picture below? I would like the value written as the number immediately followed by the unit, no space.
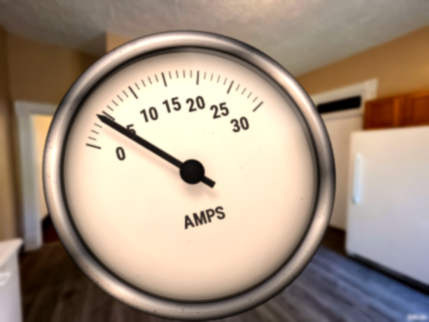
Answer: 4A
